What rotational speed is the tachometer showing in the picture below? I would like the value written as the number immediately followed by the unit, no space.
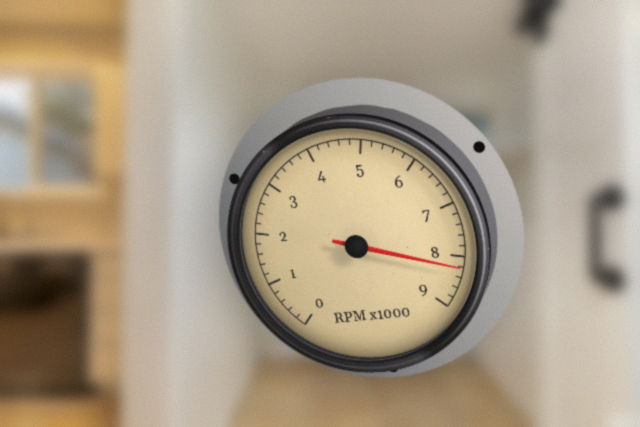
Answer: 8200rpm
